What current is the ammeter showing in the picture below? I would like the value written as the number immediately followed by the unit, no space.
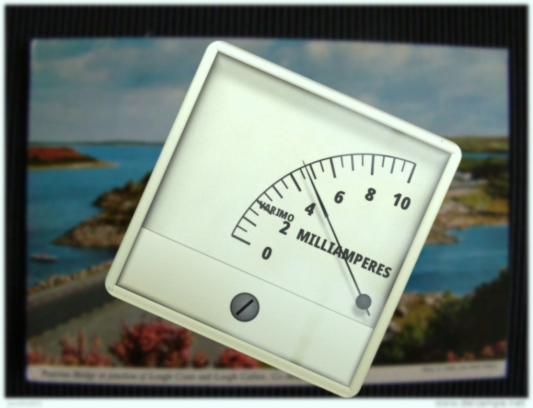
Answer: 4.75mA
